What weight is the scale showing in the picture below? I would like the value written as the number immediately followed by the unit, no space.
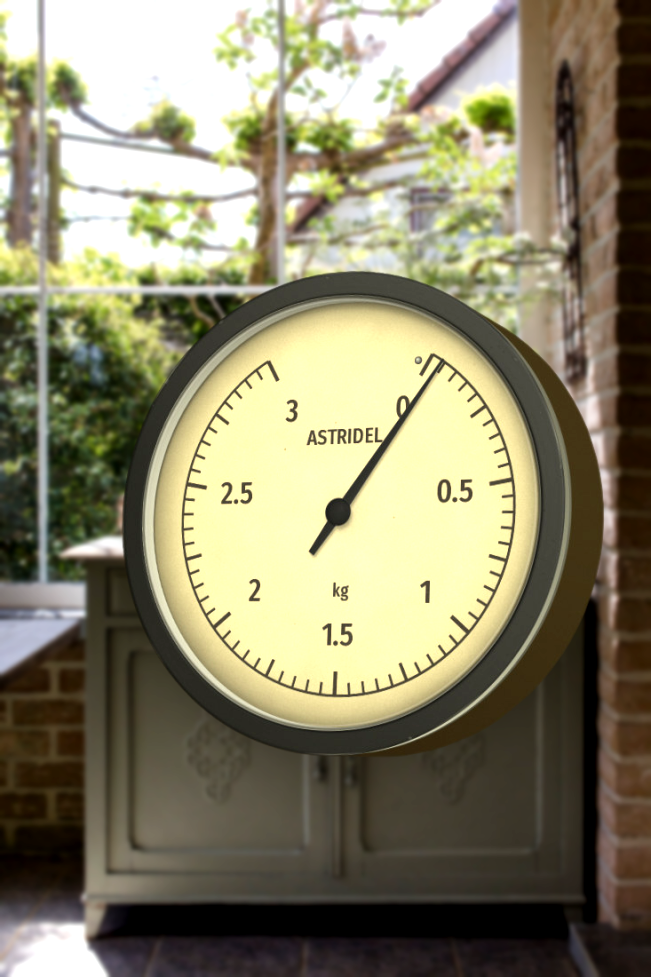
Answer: 0.05kg
